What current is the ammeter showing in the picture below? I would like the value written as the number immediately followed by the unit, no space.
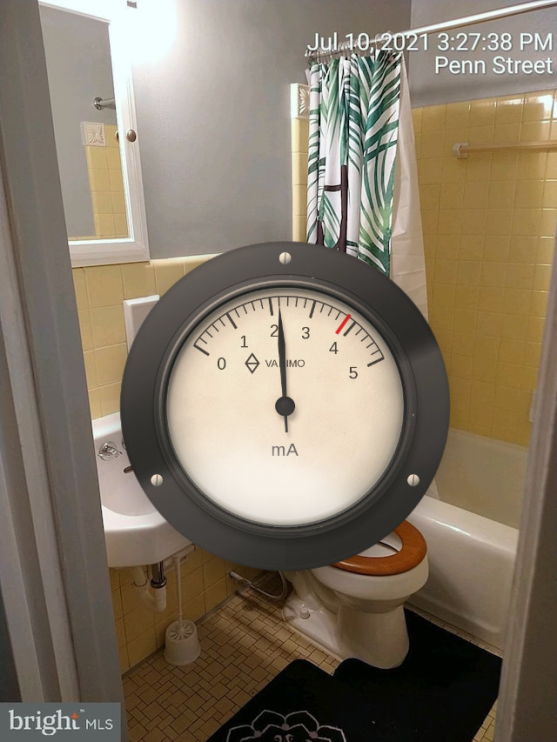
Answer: 2.2mA
